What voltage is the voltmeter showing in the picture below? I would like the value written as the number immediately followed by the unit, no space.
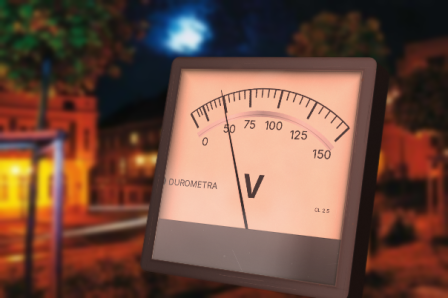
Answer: 50V
